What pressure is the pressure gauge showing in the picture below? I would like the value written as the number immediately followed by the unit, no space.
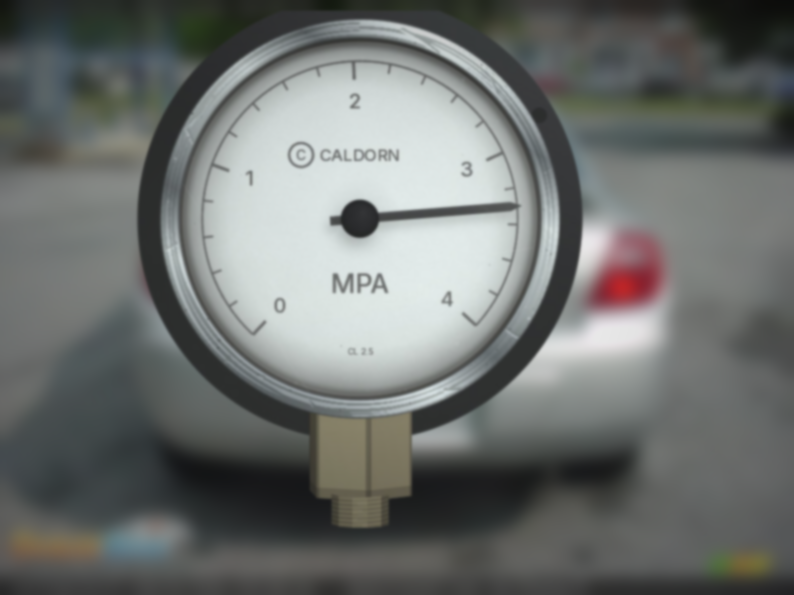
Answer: 3.3MPa
